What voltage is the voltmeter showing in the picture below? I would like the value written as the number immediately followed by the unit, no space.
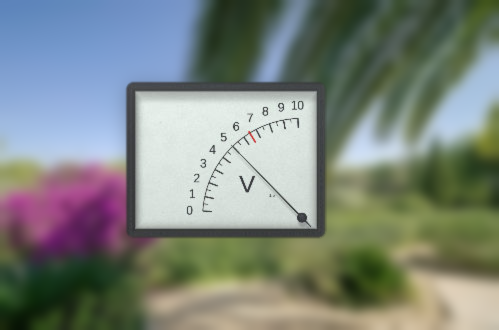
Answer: 5V
